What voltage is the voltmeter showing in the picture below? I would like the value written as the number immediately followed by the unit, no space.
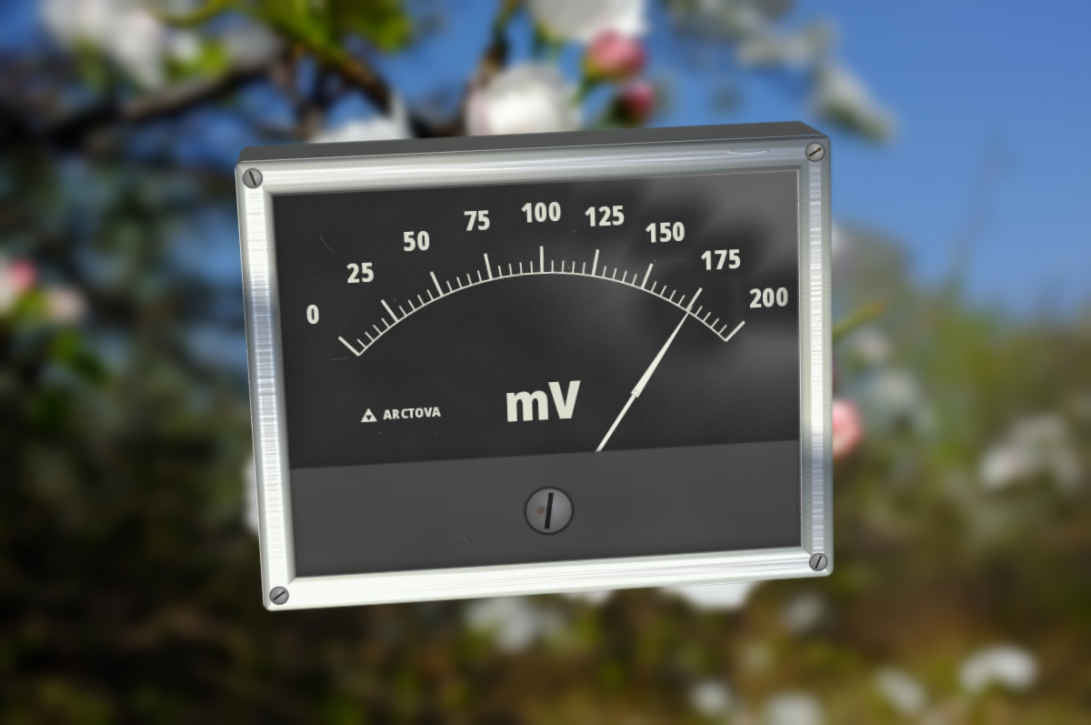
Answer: 175mV
